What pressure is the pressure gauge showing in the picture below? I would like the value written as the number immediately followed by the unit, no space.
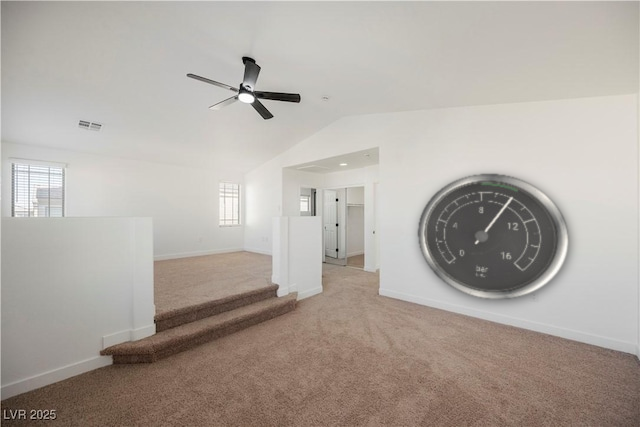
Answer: 10bar
